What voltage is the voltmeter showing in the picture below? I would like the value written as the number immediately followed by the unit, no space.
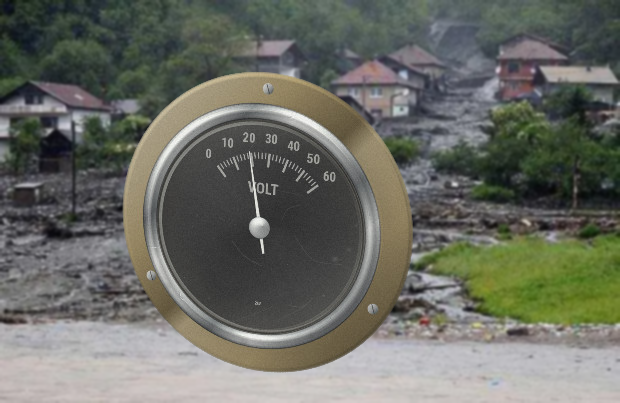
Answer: 20V
